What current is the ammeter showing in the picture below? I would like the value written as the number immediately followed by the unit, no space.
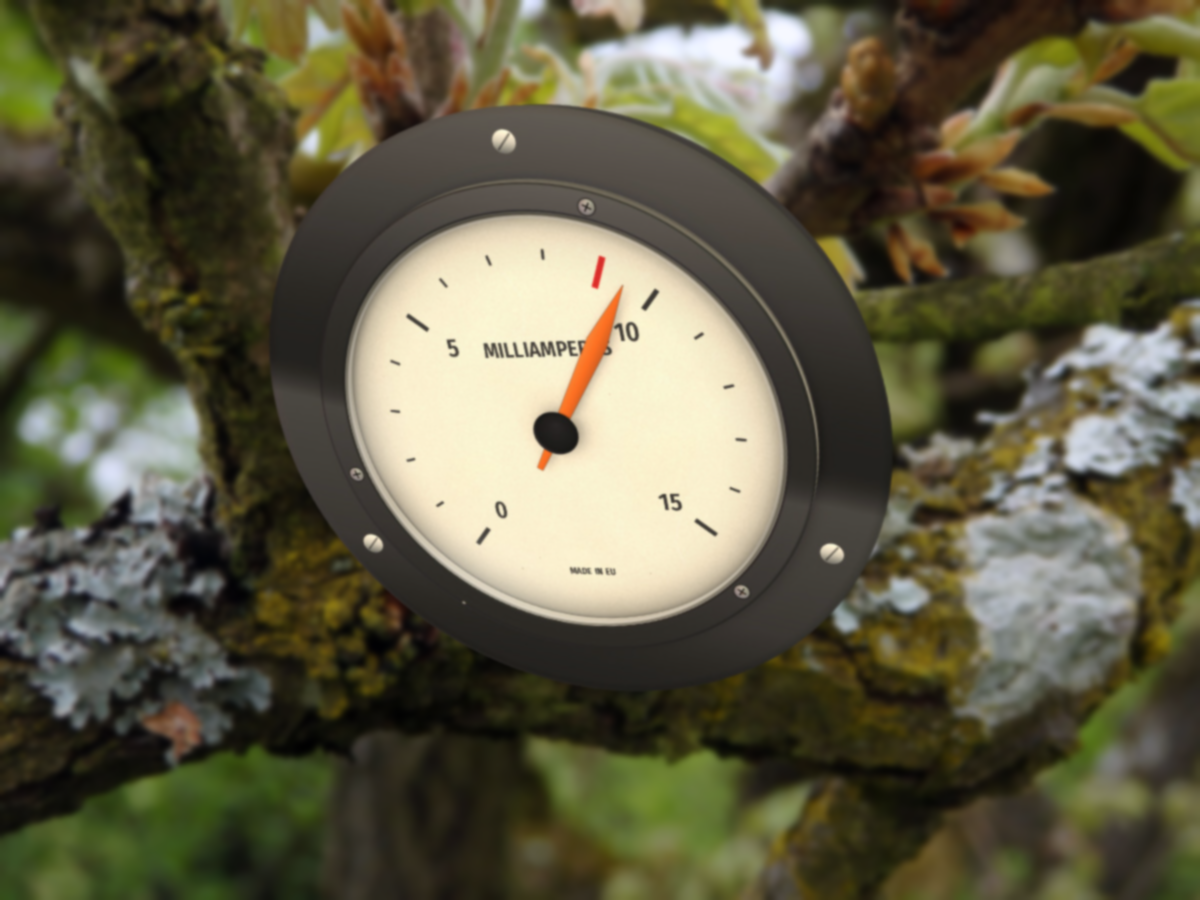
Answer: 9.5mA
